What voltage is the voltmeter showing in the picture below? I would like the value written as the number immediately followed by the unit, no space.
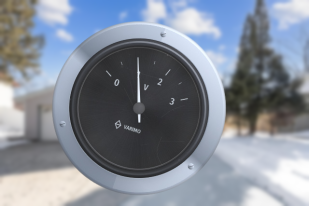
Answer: 1V
